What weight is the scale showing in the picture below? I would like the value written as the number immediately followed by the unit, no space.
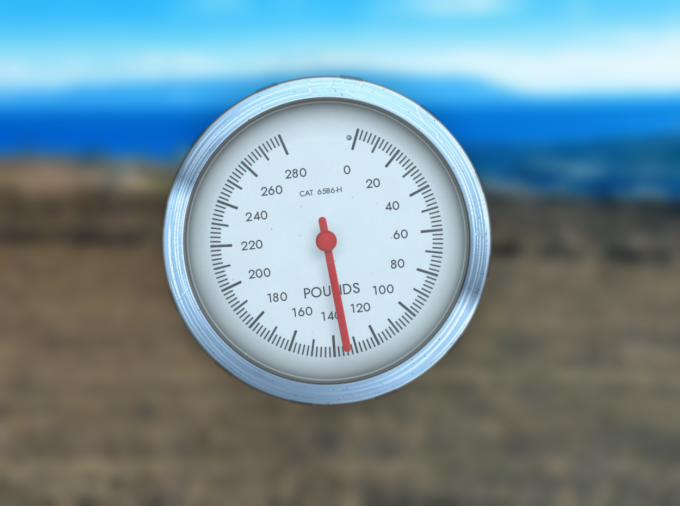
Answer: 134lb
